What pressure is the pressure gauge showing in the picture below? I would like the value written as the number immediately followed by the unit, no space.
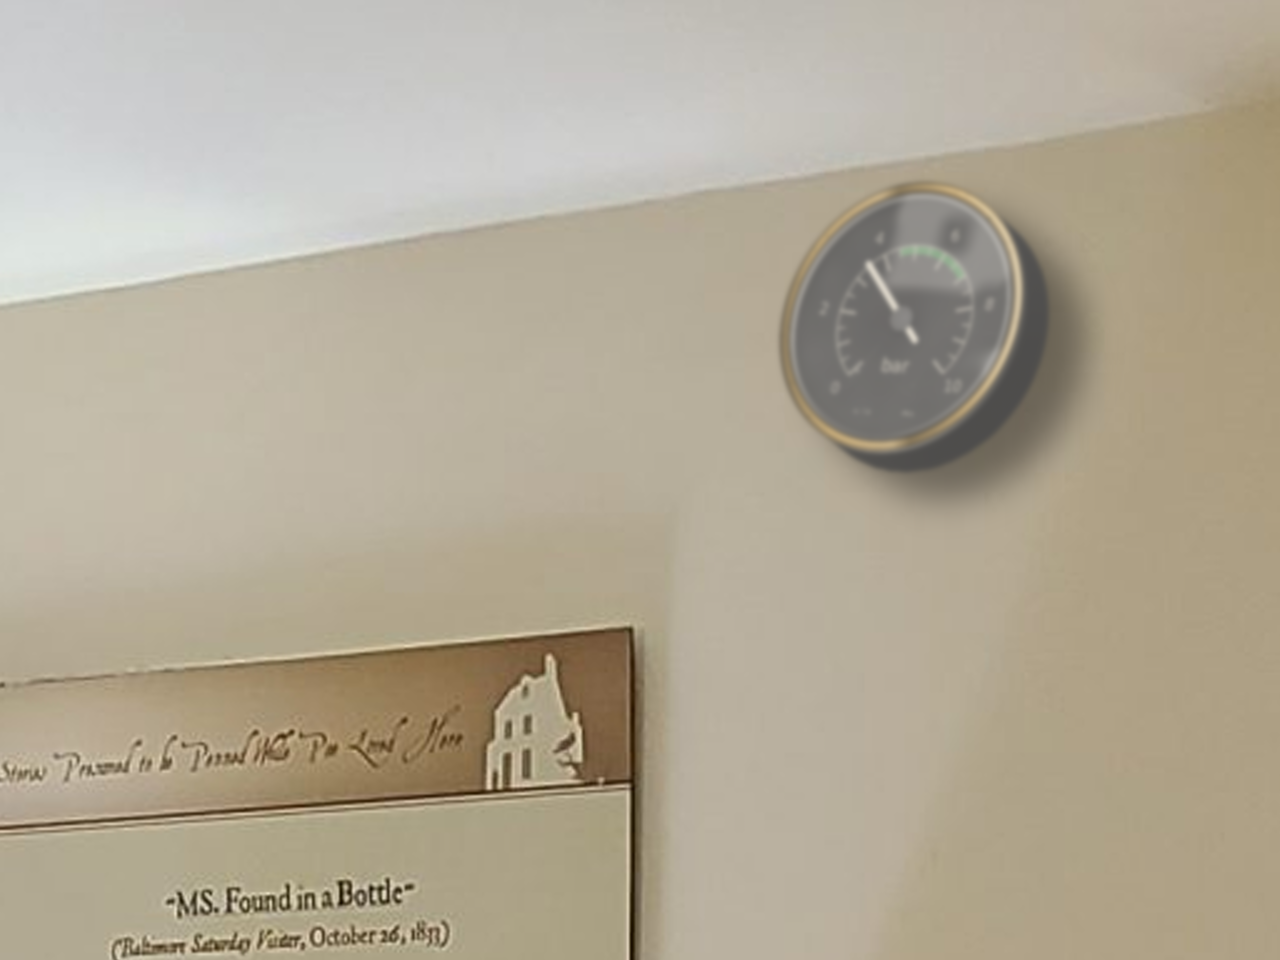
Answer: 3.5bar
